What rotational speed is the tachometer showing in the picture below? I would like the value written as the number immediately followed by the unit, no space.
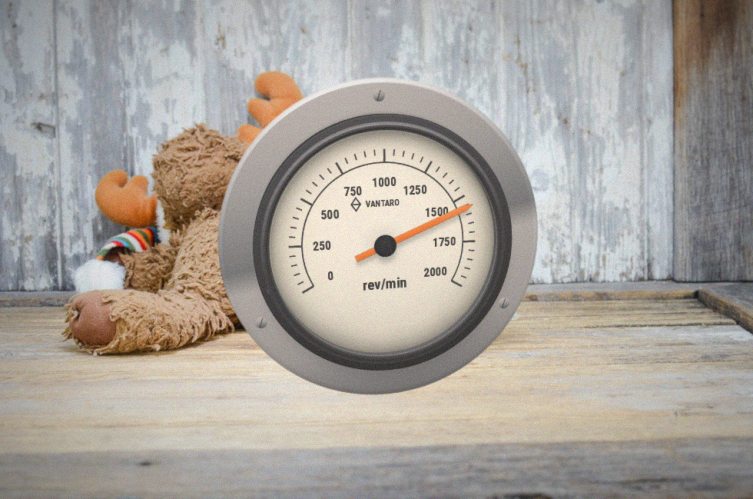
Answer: 1550rpm
